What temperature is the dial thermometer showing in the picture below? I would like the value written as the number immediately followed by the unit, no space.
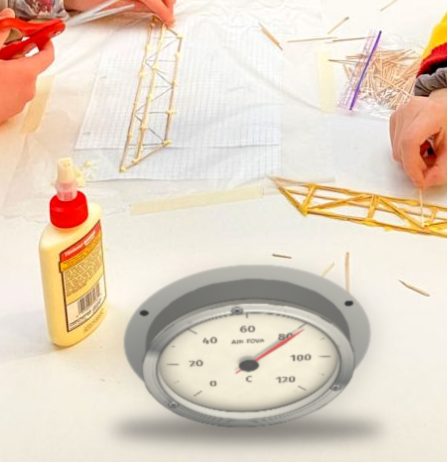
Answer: 80°C
